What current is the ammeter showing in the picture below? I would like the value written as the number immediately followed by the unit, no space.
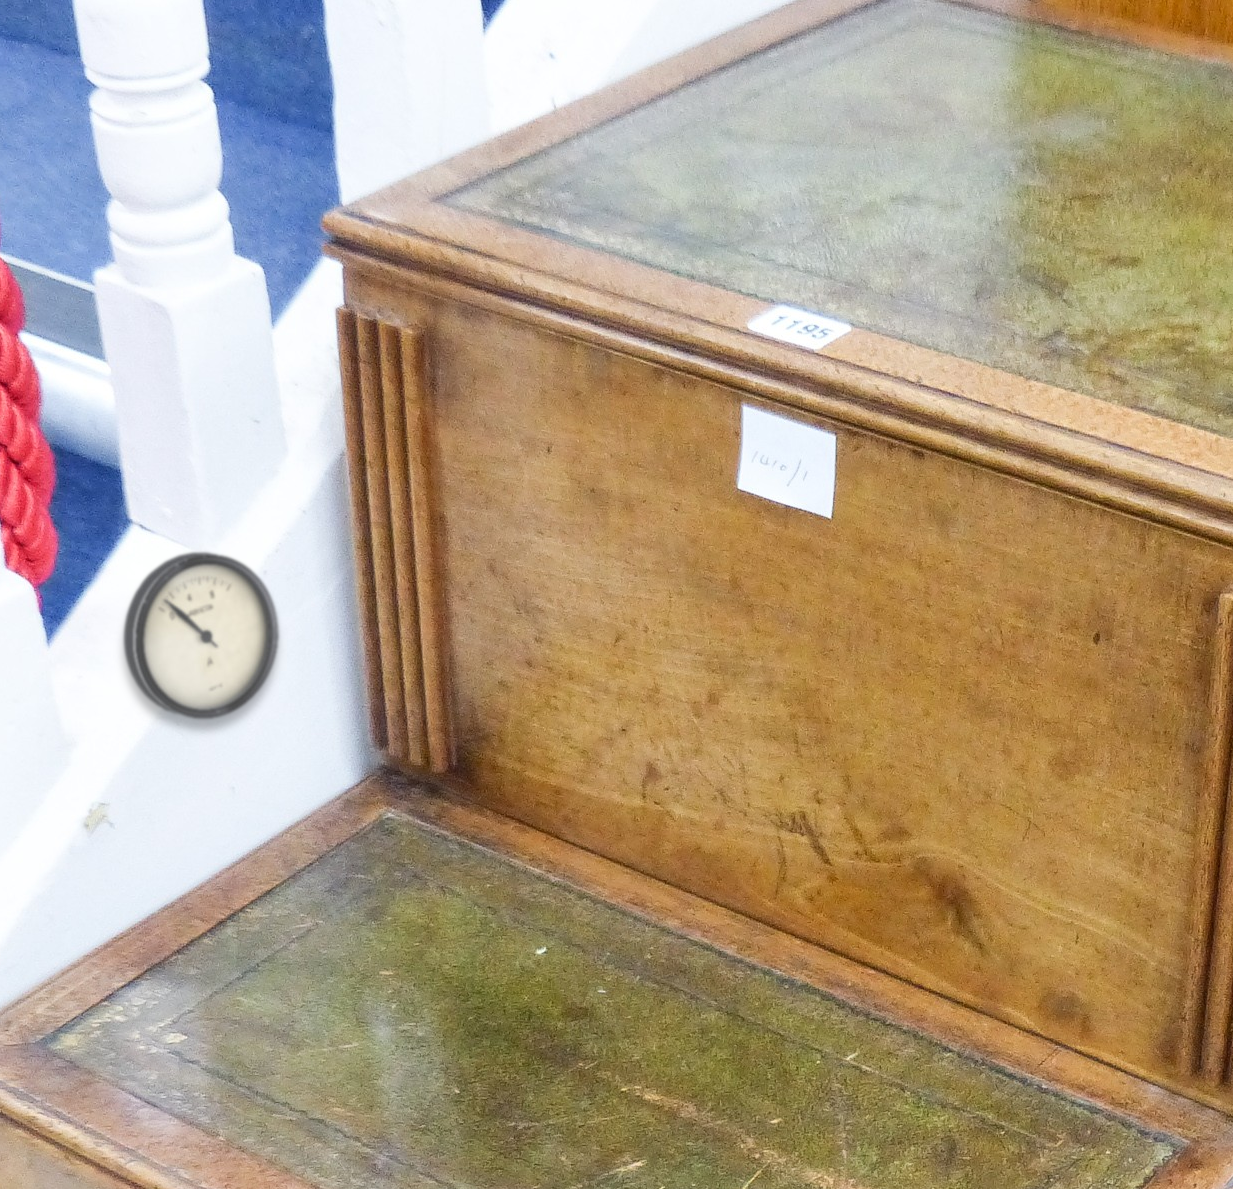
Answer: 1A
